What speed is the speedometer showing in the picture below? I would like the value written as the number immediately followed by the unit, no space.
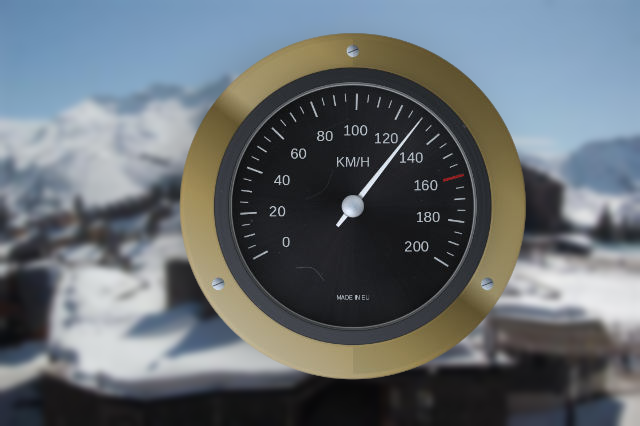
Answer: 130km/h
